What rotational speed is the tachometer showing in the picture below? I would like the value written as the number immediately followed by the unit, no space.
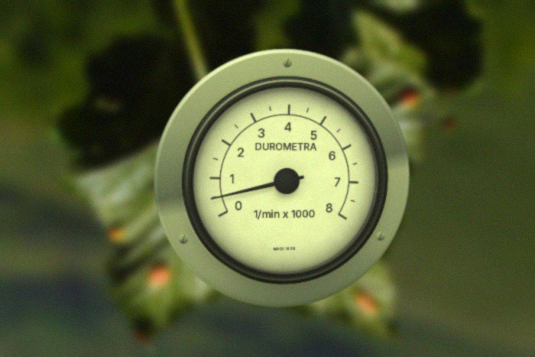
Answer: 500rpm
